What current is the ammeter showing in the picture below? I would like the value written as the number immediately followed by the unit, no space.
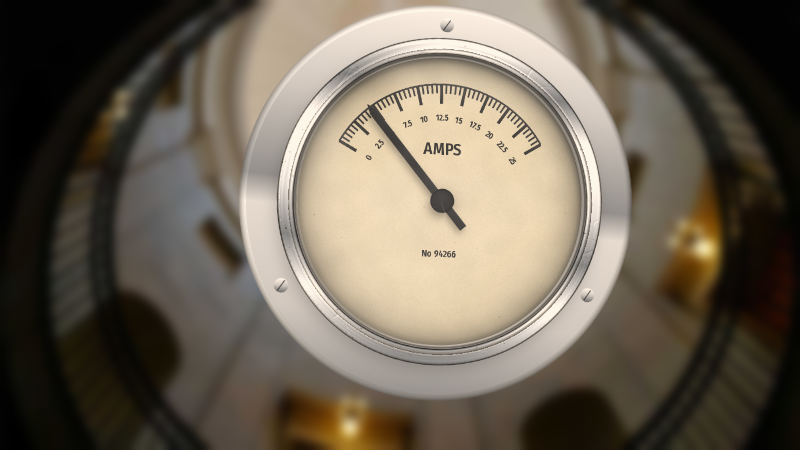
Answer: 4.5A
